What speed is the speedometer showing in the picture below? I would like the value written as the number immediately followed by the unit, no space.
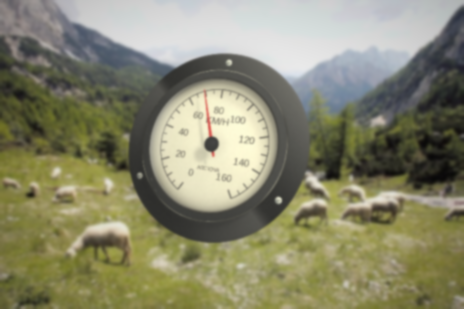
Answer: 70km/h
